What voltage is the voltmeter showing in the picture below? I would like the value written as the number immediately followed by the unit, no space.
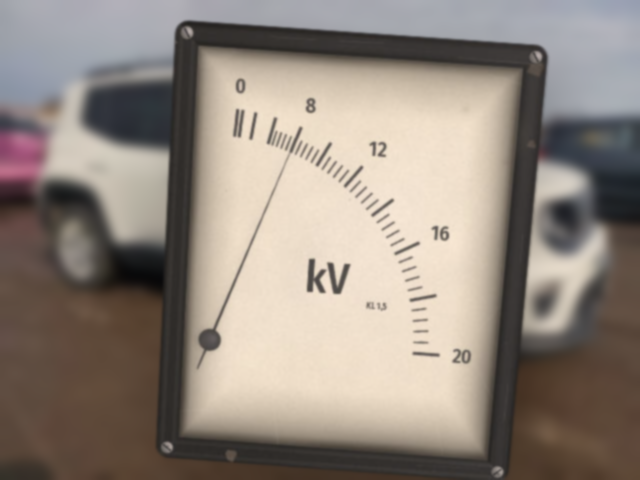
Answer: 8kV
